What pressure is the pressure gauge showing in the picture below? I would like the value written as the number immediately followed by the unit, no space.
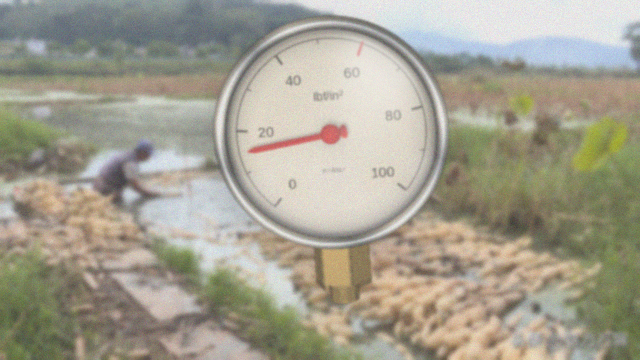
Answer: 15psi
